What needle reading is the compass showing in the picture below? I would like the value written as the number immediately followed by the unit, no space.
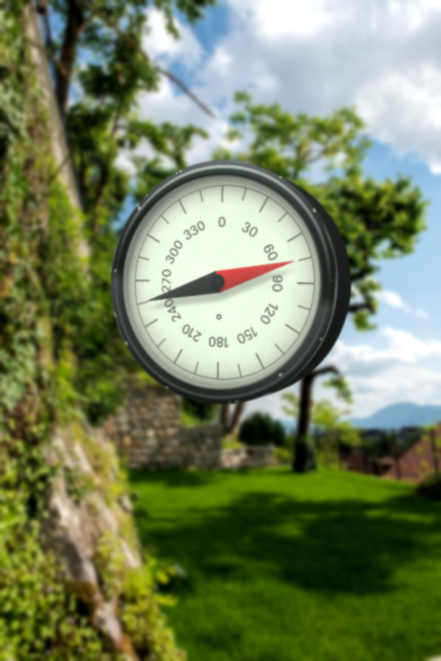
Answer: 75°
